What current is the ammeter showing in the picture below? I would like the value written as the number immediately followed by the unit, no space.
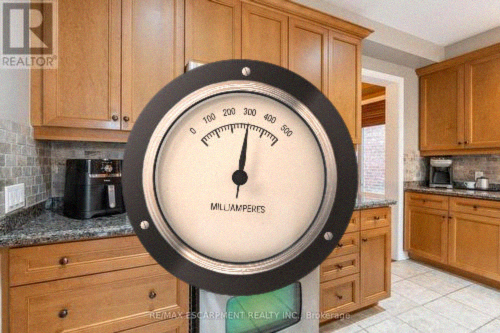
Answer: 300mA
